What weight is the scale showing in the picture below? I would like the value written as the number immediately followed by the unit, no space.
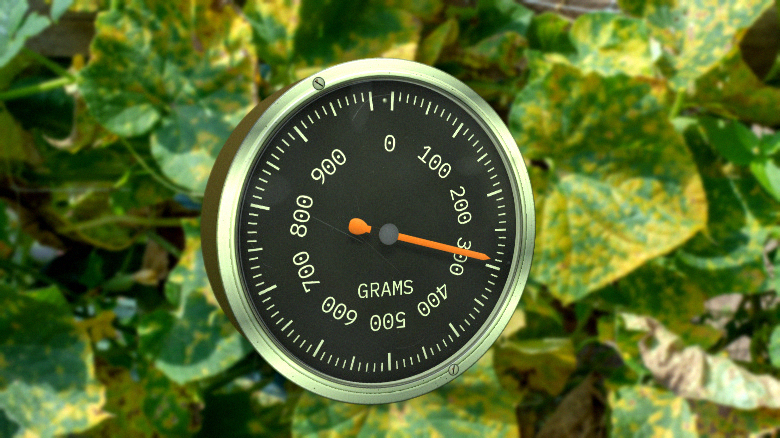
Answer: 290g
